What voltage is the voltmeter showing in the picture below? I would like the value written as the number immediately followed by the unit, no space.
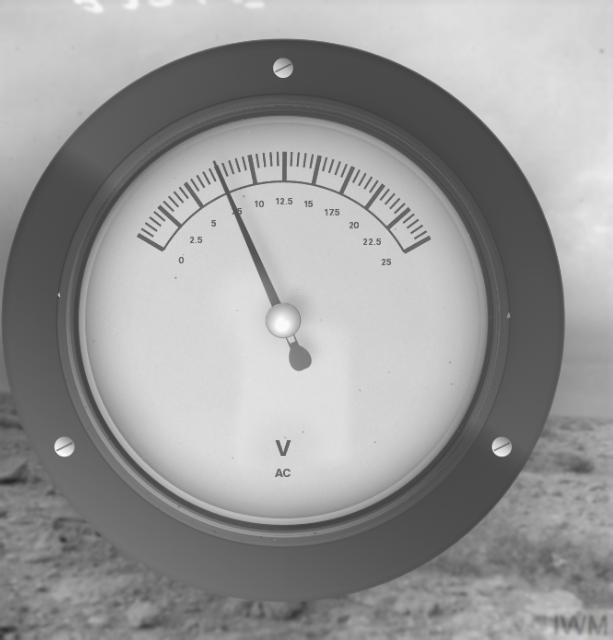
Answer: 7.5V
